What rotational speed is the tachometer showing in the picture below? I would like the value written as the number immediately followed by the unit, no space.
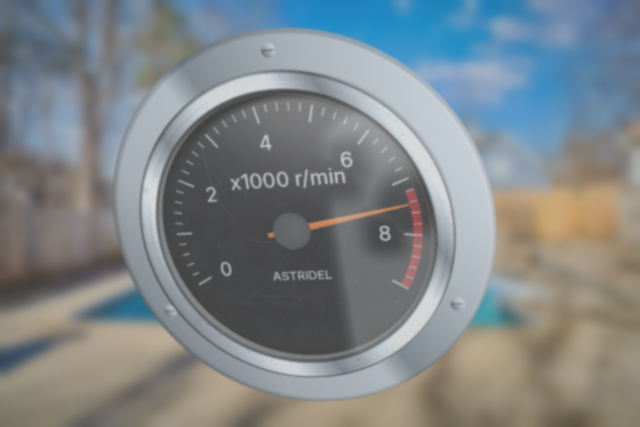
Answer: 7400rpm
